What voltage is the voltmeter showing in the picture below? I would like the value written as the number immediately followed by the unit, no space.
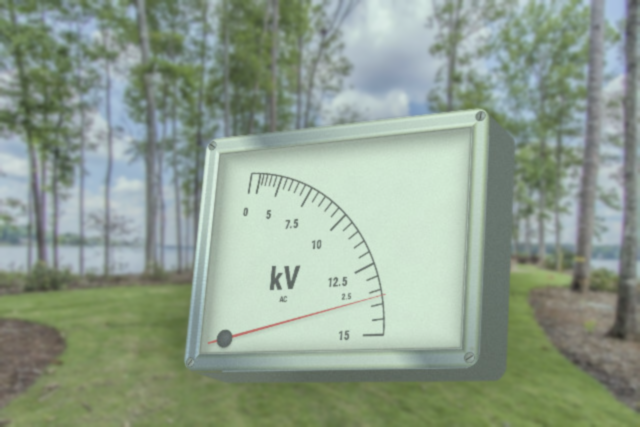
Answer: 13.75kV
